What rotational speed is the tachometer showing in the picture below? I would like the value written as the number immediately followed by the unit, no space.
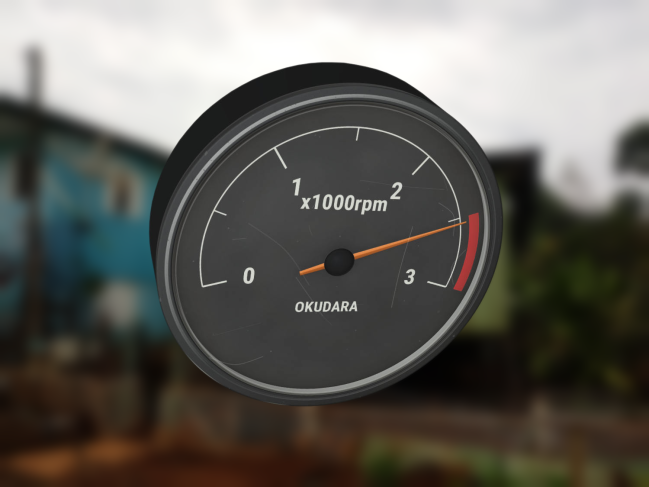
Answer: 2500rpm
